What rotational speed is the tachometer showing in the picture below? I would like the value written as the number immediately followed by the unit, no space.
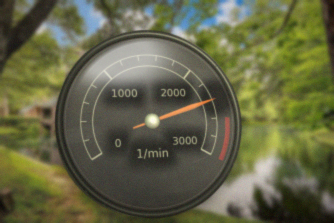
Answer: 2400rpm
